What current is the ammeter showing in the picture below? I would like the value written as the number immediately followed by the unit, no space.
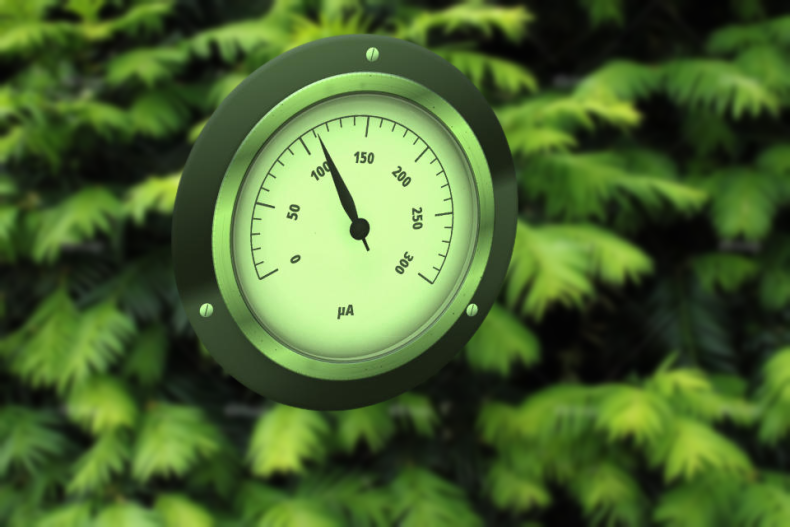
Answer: 110µA
